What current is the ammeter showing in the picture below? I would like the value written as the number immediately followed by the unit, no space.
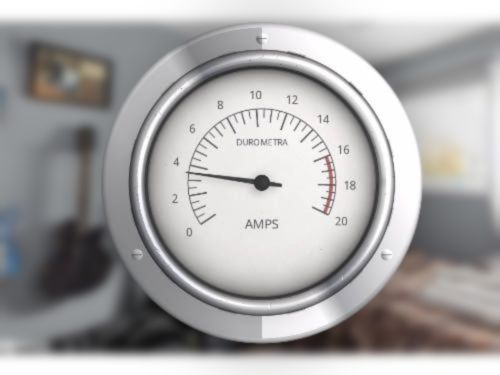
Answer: 3.5A
